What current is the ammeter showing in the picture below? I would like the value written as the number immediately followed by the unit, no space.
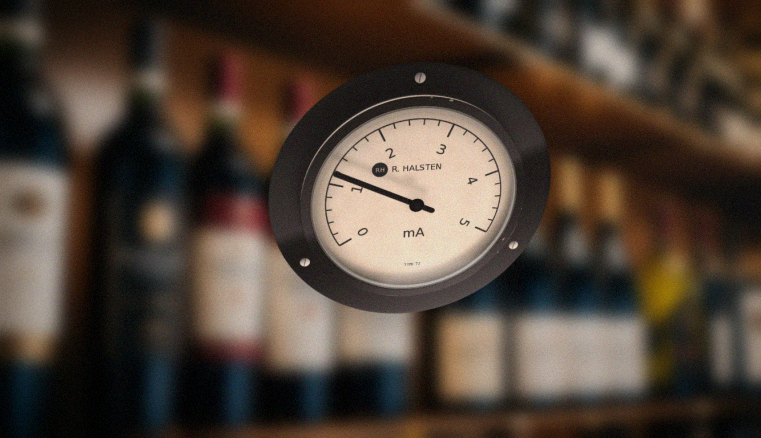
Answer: 1.2mA
